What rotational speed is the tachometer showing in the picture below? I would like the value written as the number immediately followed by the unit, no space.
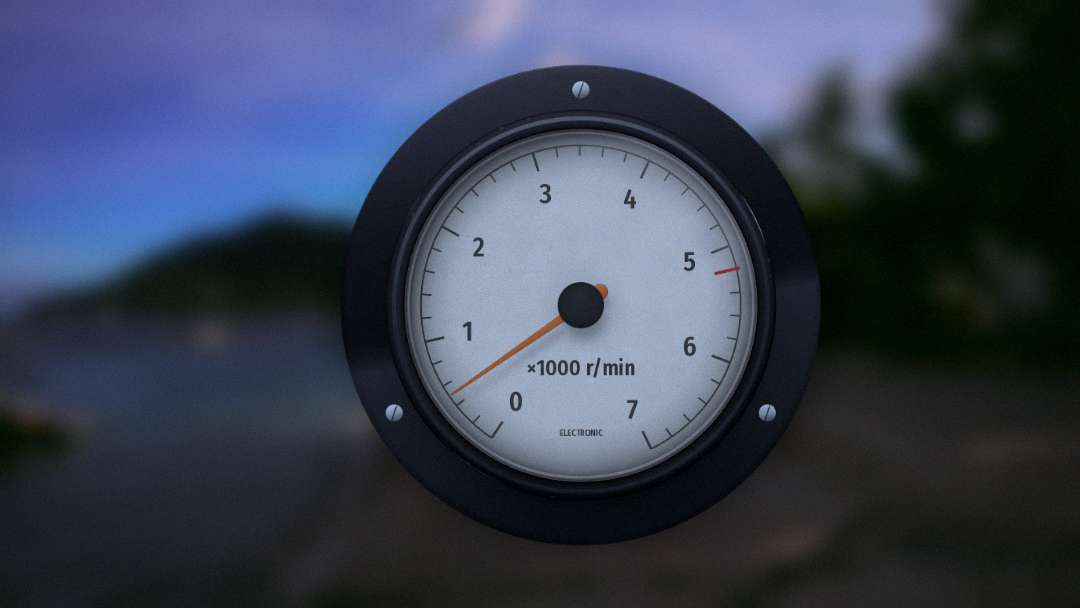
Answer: 500rpm
